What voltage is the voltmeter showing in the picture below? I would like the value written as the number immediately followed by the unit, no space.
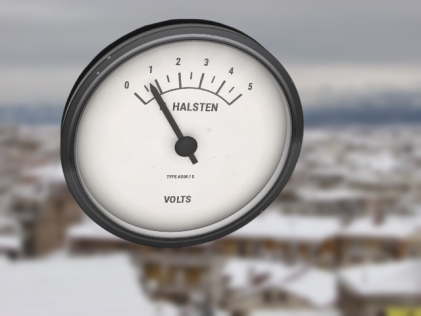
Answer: 0.75V
